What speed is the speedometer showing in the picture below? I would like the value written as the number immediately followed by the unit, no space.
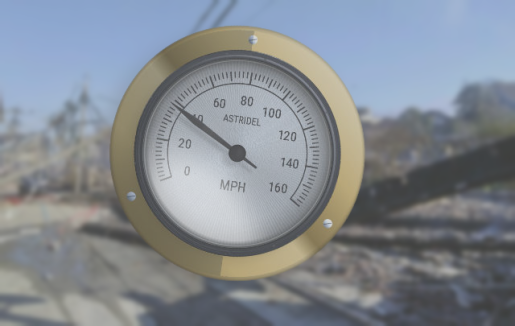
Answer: 38mph
